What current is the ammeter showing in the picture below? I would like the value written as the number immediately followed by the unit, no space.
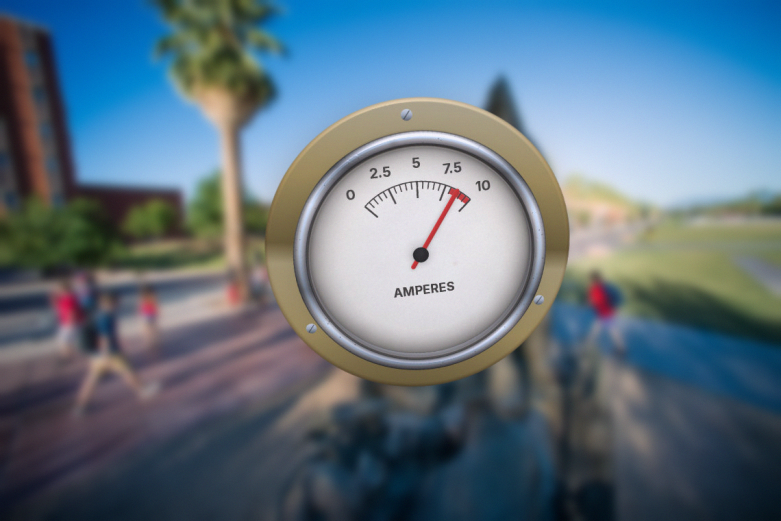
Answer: 8.5A
